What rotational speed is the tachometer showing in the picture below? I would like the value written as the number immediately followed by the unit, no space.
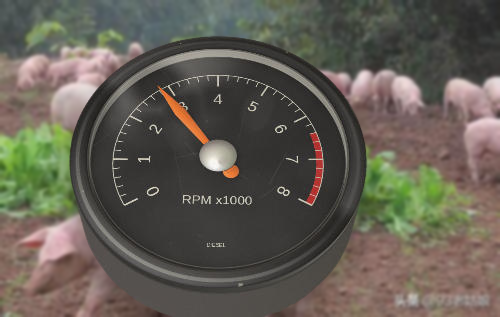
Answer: 2800rpm
